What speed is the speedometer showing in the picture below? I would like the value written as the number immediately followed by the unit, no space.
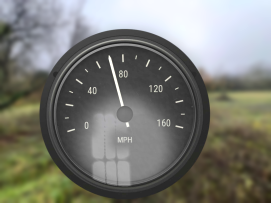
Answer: 70mph
